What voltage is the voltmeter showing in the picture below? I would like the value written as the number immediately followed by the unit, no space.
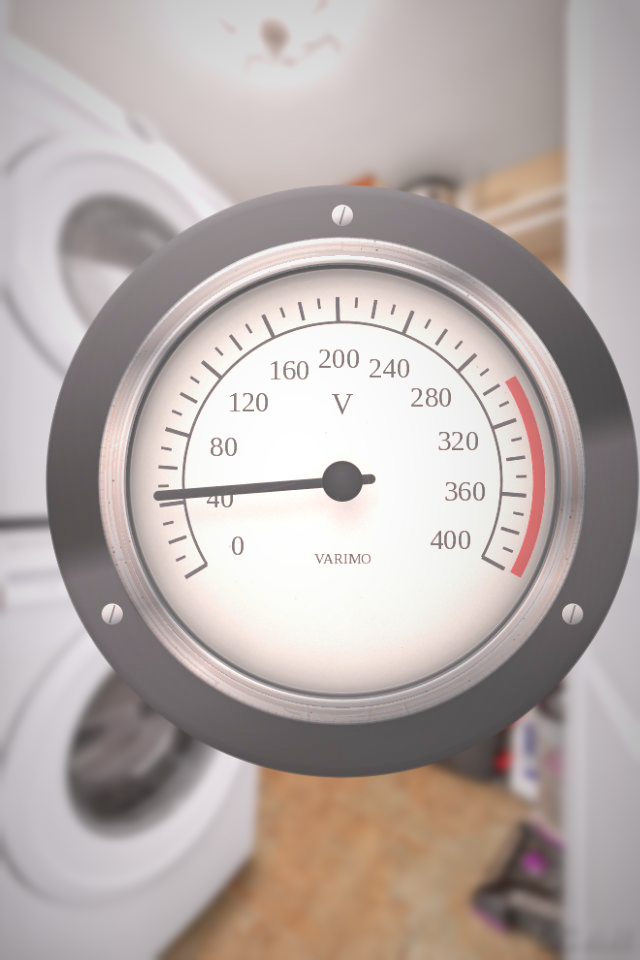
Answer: 45V
